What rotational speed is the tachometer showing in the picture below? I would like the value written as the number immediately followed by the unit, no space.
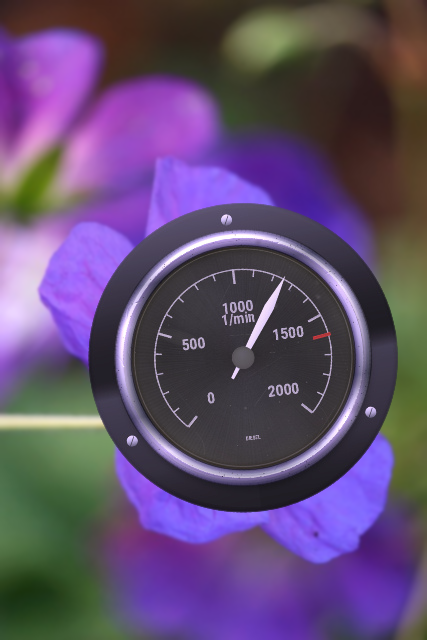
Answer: 1250rpm
